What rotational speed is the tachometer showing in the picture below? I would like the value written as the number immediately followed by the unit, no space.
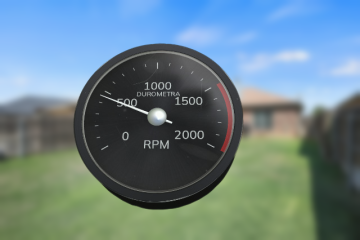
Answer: 450rpm
